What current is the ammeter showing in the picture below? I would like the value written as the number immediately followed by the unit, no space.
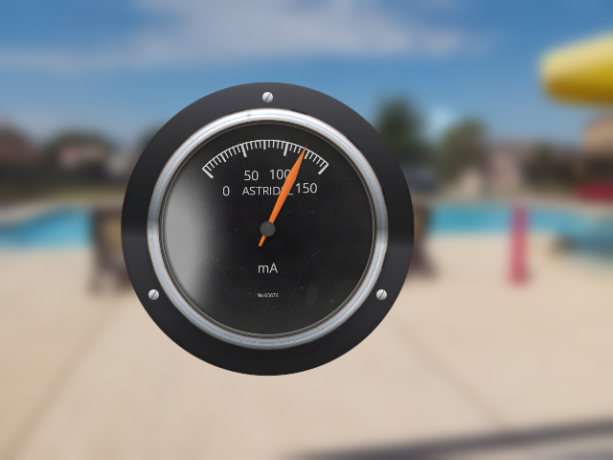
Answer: 120mA
